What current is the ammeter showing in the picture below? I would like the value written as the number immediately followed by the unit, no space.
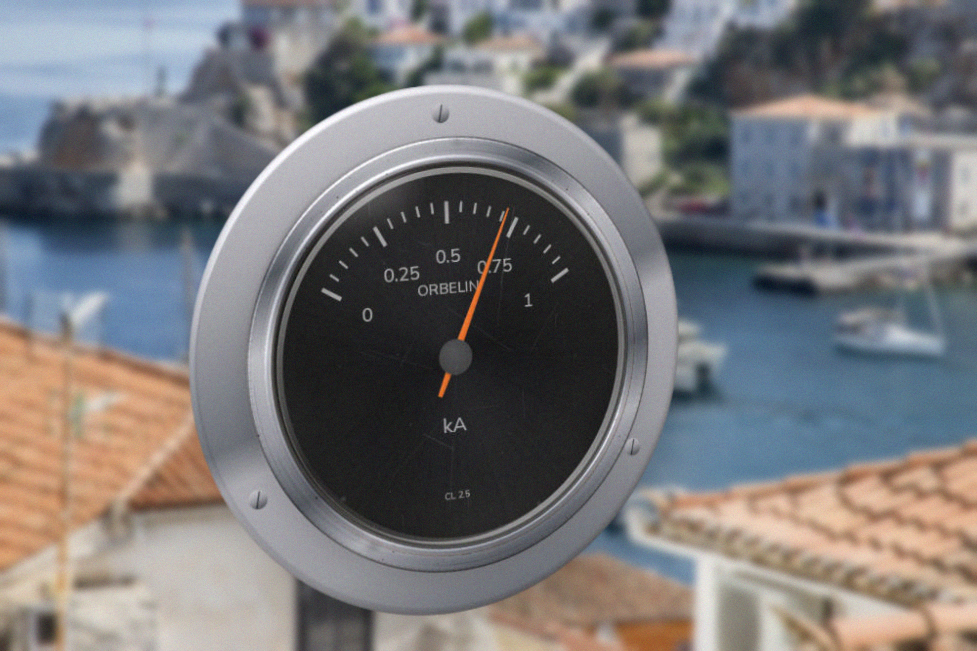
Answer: 0.7kA
